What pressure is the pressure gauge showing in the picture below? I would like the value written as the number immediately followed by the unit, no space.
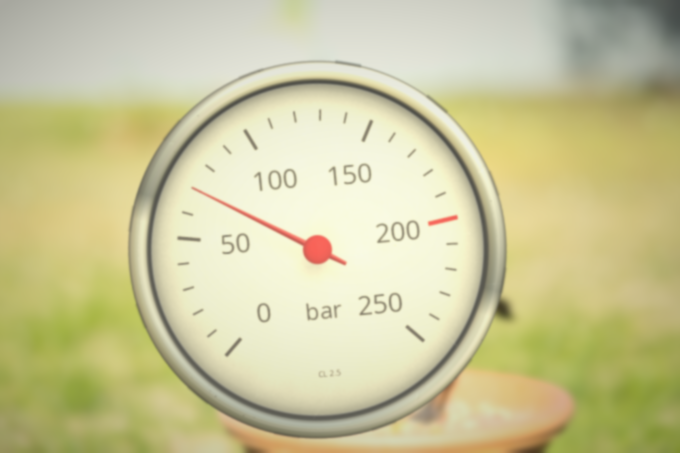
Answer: 70bar
